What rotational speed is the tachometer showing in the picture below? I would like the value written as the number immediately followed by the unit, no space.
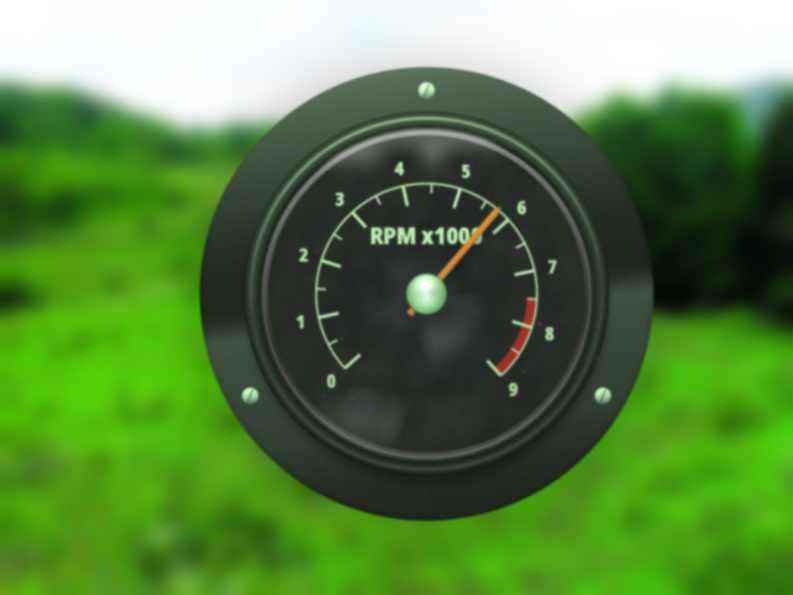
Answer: 5750rpm
